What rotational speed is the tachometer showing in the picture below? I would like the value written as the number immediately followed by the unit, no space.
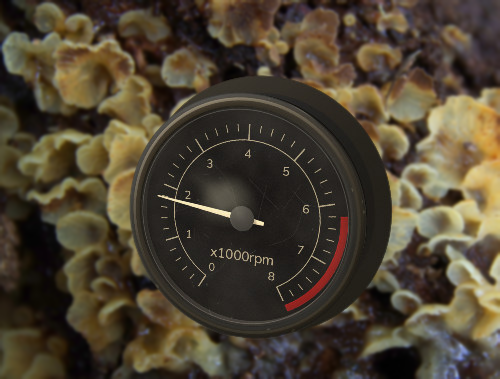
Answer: 1800rpm
